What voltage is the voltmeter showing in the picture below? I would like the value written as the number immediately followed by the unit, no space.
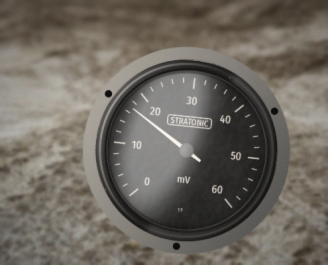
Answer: 17mV
